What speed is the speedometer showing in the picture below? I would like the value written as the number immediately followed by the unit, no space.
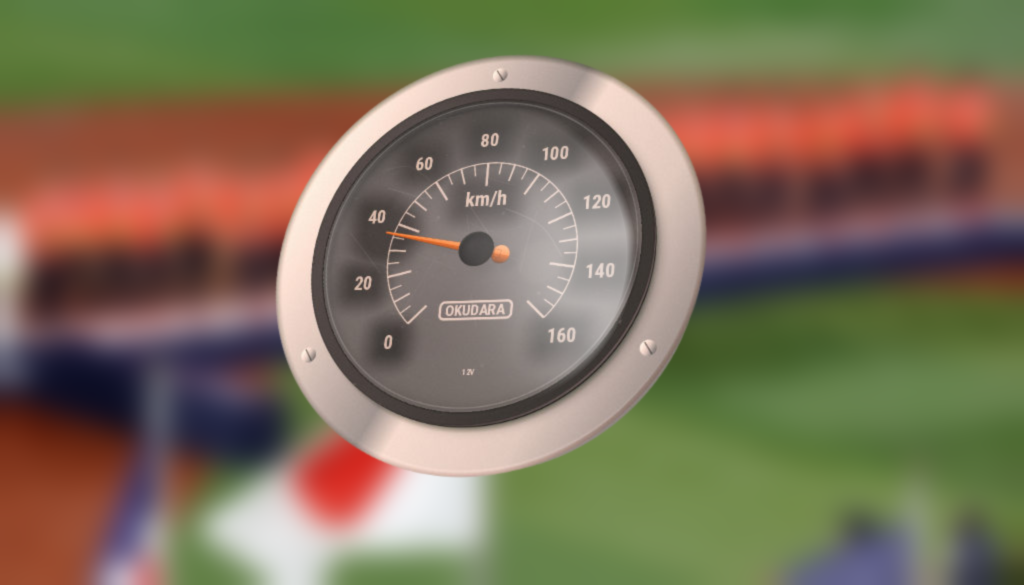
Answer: 35km/h
